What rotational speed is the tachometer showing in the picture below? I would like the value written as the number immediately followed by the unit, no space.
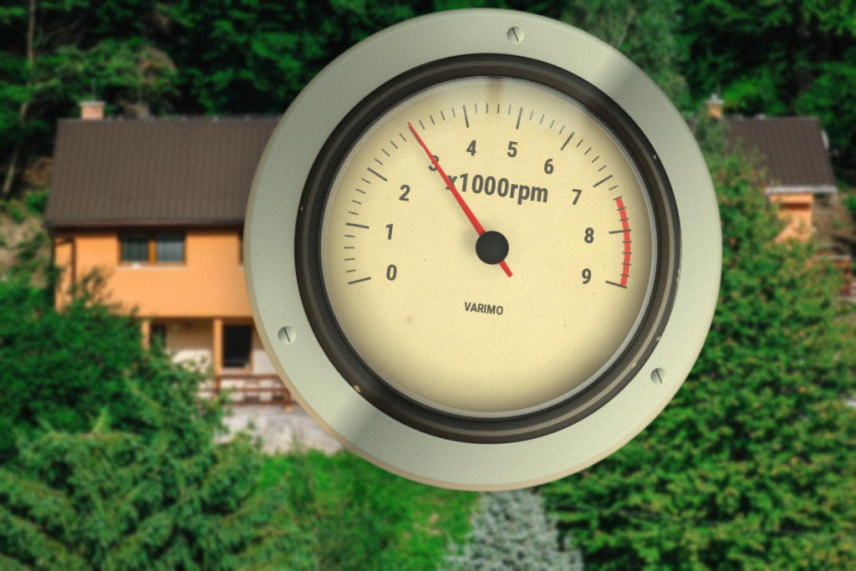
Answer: 3000rpm
